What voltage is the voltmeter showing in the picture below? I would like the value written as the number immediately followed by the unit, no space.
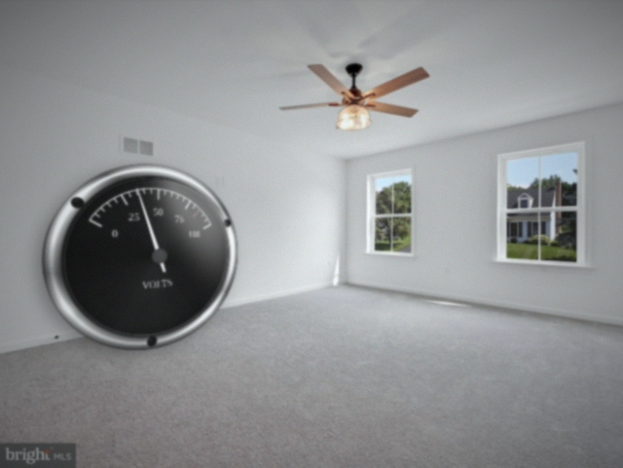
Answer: 35V
